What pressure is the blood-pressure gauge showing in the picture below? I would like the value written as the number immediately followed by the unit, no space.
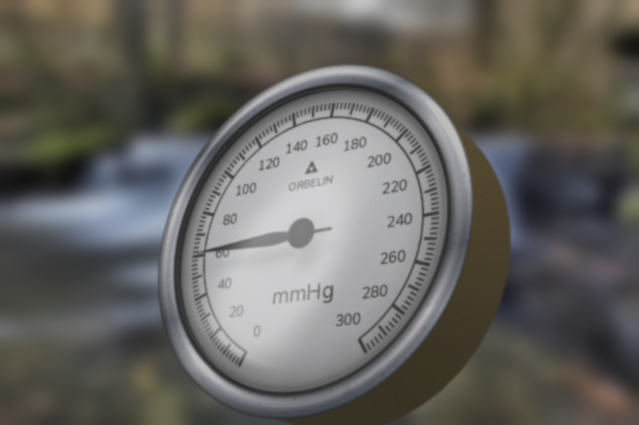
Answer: 60mmHg
